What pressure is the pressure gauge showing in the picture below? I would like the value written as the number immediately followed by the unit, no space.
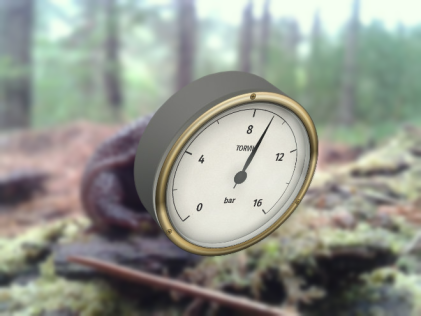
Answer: 9bar
